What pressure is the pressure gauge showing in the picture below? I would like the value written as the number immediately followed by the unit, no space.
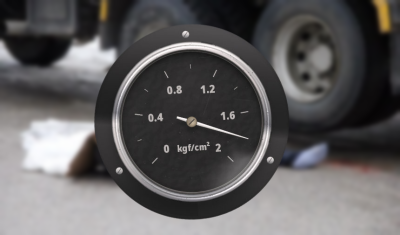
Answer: 1.8kg/cm²
